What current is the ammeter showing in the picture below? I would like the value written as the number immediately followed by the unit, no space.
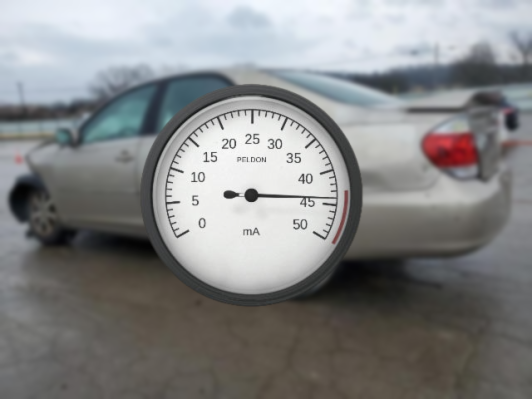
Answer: 44mA
